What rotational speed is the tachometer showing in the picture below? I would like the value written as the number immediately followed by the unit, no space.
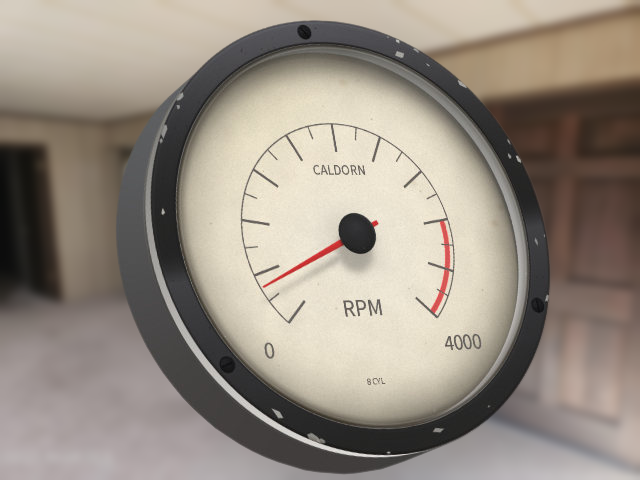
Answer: 300rpm
